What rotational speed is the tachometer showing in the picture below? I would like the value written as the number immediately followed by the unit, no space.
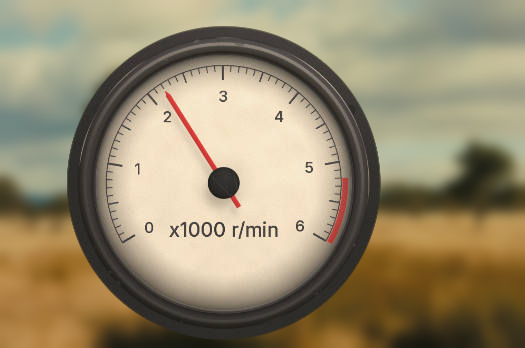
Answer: 2200rpm
